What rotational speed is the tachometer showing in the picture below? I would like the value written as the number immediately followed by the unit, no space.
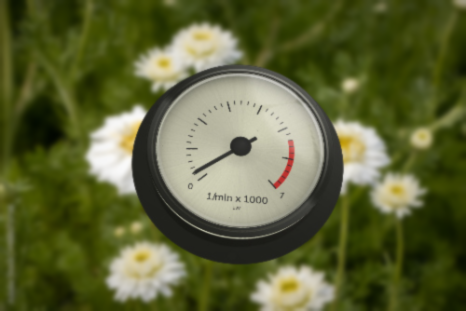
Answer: 200rpm
